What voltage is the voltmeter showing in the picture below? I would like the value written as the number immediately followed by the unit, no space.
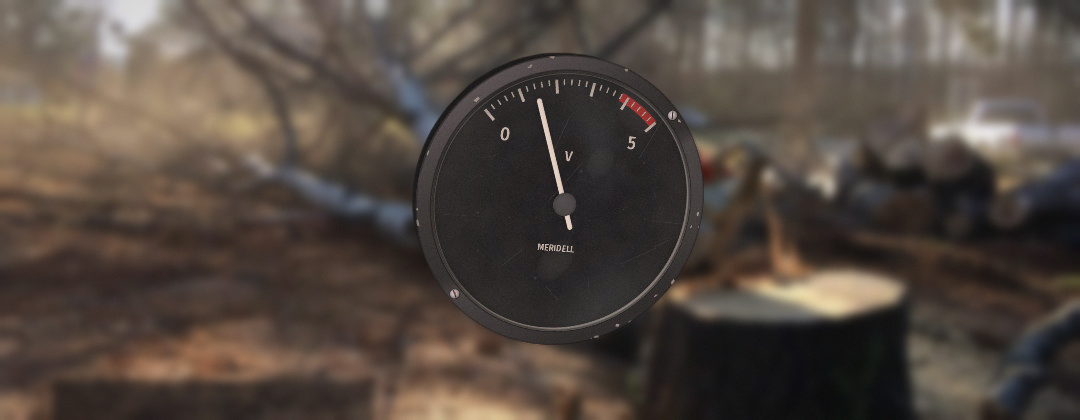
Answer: 1.4V
